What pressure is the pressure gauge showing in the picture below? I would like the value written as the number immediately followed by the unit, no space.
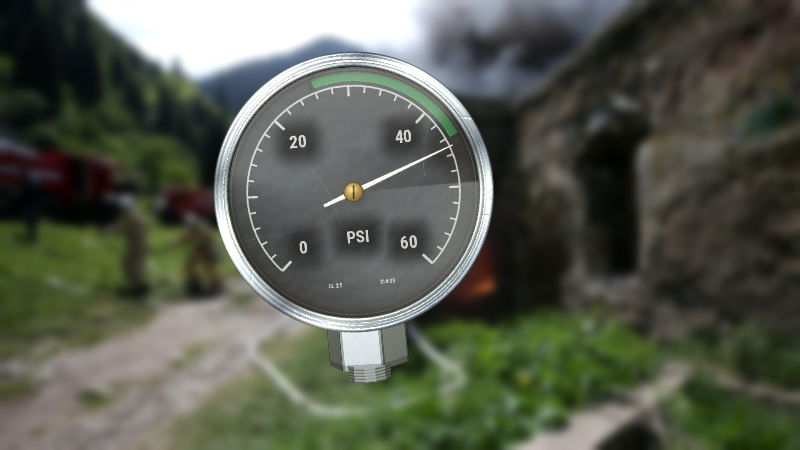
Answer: 45psi
